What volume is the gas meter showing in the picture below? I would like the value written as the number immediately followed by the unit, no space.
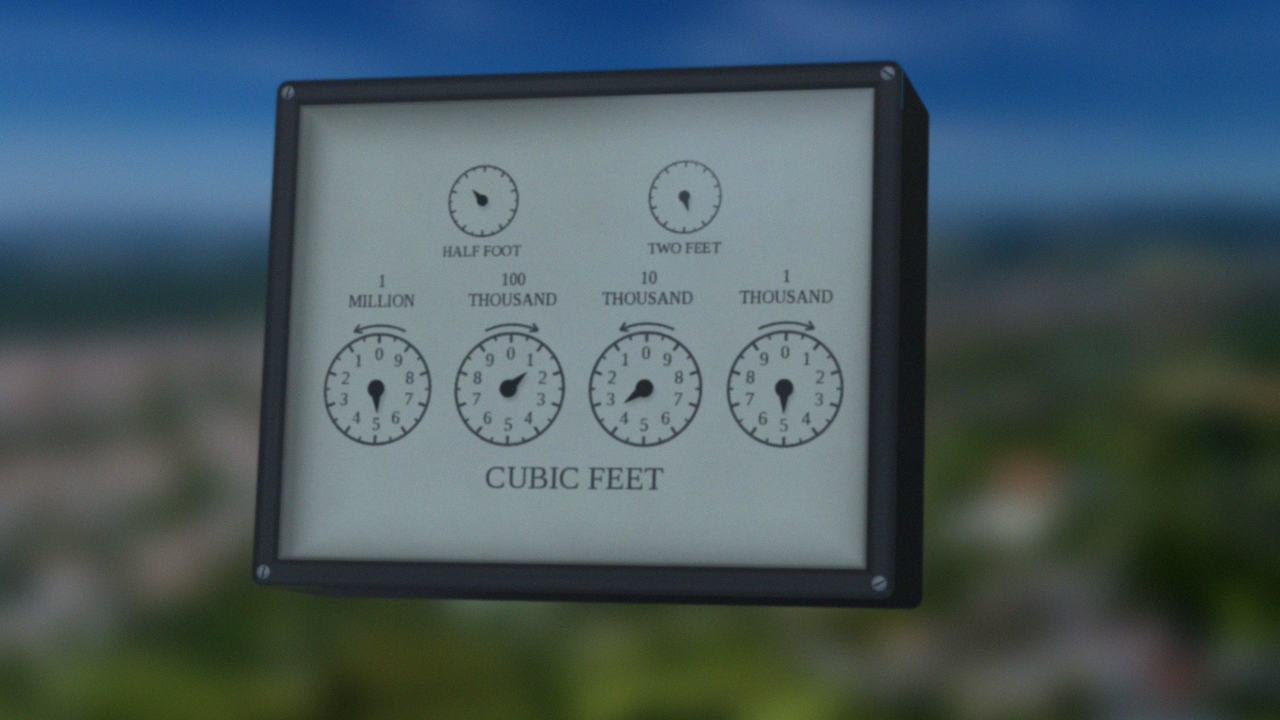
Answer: 513500ft³
